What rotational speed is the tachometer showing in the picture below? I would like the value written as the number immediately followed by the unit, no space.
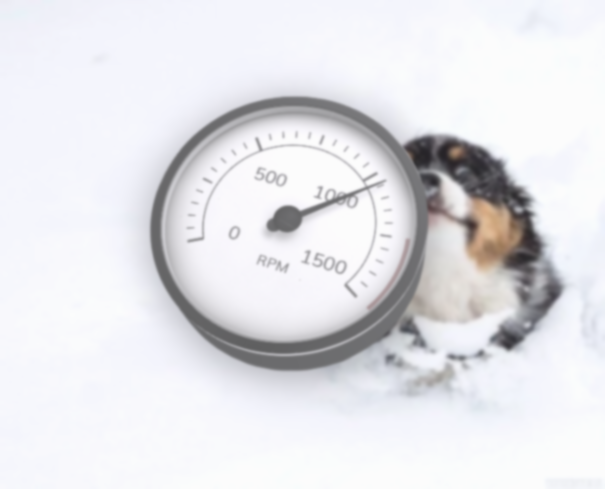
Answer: 1050rpm
